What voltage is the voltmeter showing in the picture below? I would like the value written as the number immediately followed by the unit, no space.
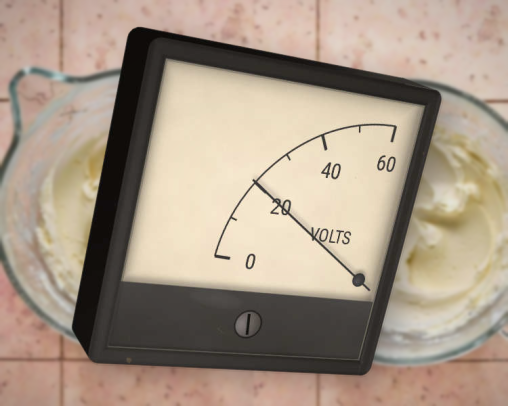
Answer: 20V
